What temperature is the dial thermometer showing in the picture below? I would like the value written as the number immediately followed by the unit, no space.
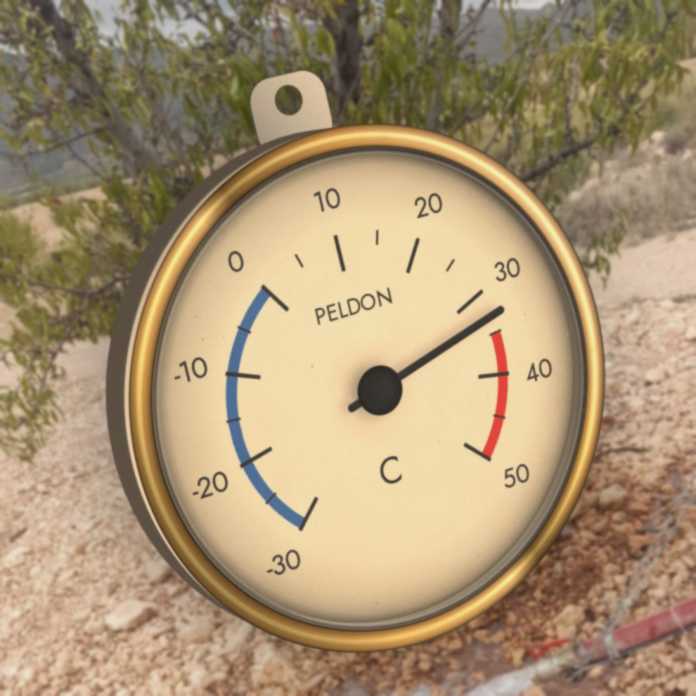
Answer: 32.5°C
